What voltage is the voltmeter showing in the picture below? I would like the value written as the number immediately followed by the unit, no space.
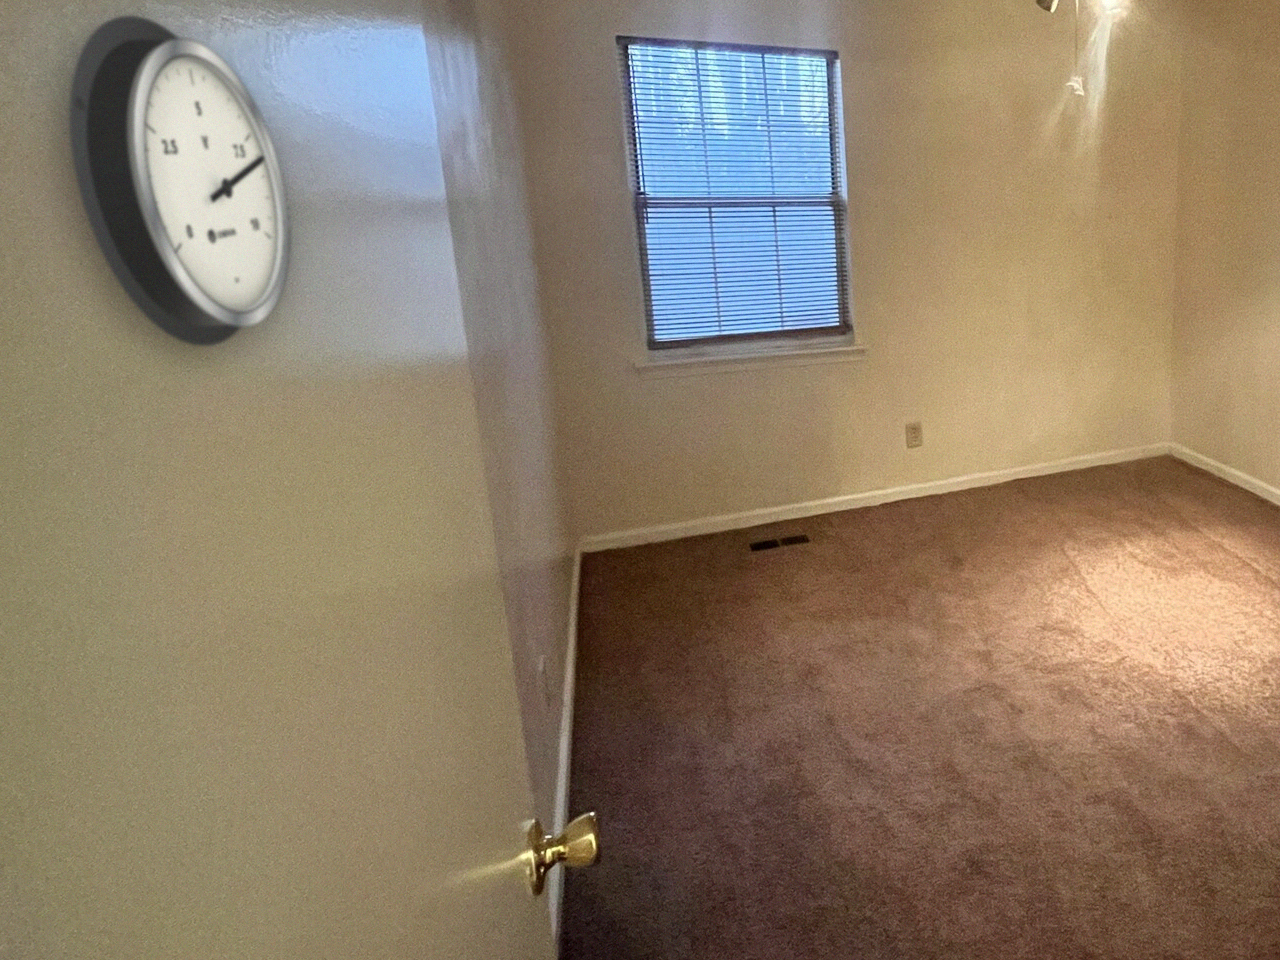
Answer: 8V
